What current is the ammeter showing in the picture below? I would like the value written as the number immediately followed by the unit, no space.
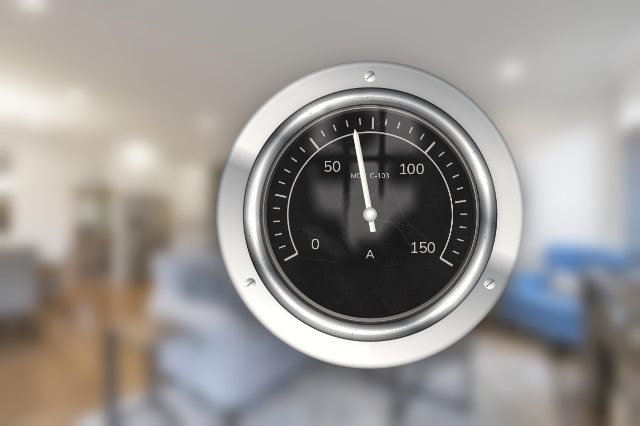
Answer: 67.5A
